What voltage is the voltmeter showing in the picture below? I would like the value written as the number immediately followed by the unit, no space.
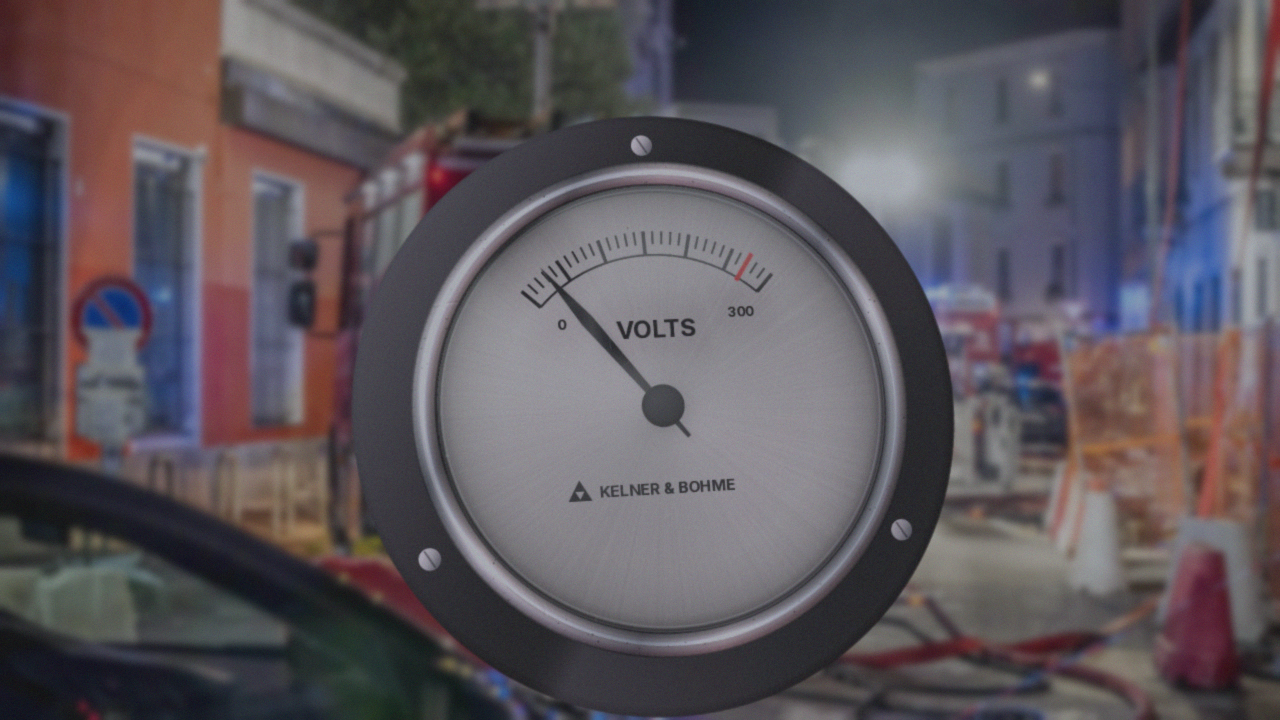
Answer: 30V
